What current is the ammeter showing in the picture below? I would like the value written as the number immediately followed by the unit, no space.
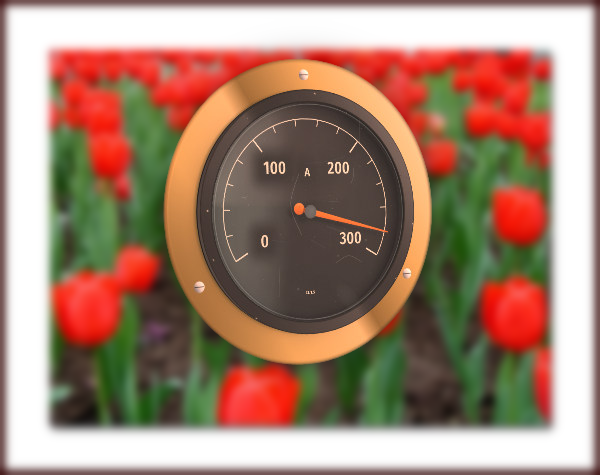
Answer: 280A
